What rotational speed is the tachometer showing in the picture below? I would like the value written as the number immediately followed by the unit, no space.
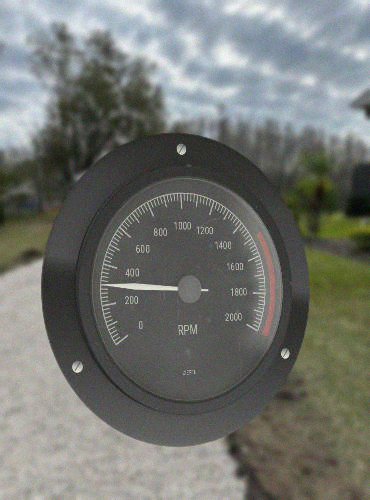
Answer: 300rpm
